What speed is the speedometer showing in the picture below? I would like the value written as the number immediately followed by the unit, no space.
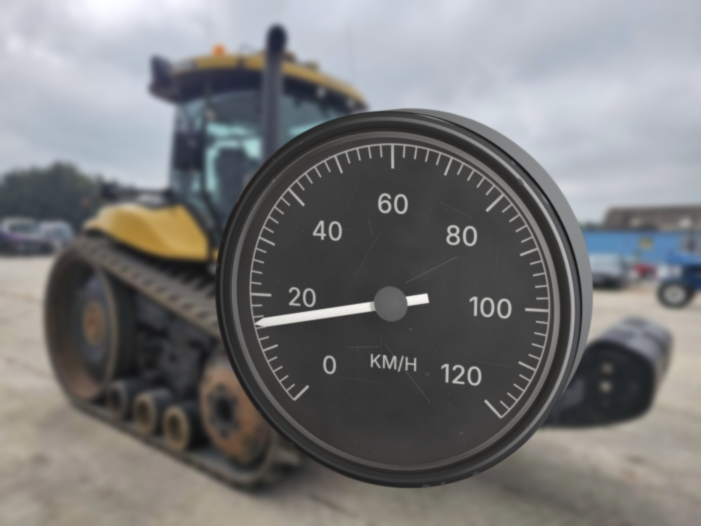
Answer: 15km/h
